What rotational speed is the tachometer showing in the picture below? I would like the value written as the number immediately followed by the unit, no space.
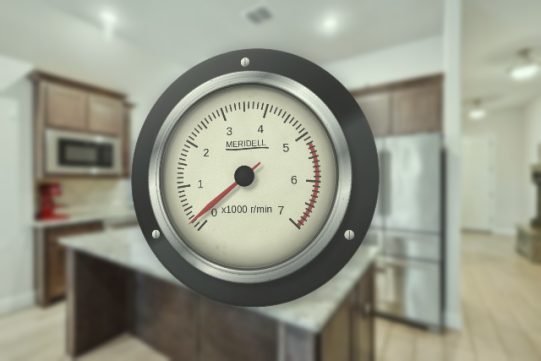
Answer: 200rpm
